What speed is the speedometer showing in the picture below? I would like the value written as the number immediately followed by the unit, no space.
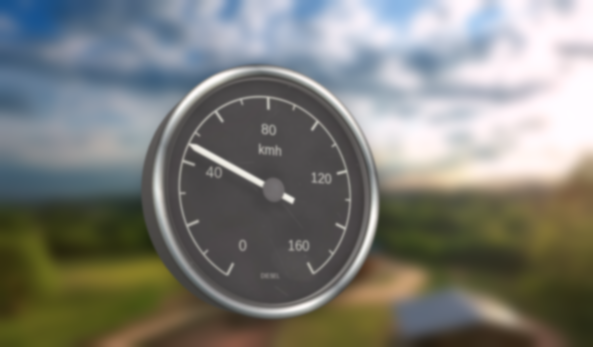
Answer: 45km/h
